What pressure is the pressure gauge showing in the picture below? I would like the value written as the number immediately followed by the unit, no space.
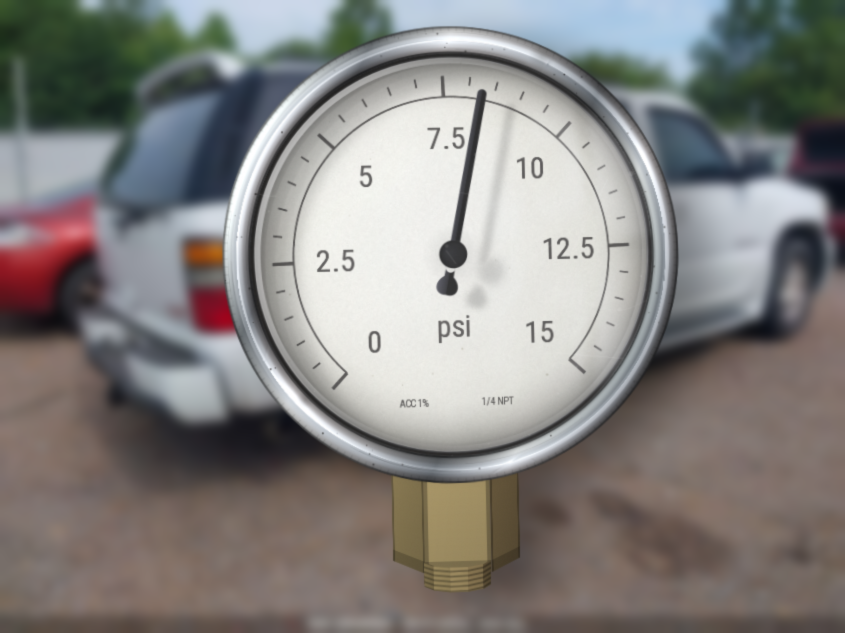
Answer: 8.25psi
